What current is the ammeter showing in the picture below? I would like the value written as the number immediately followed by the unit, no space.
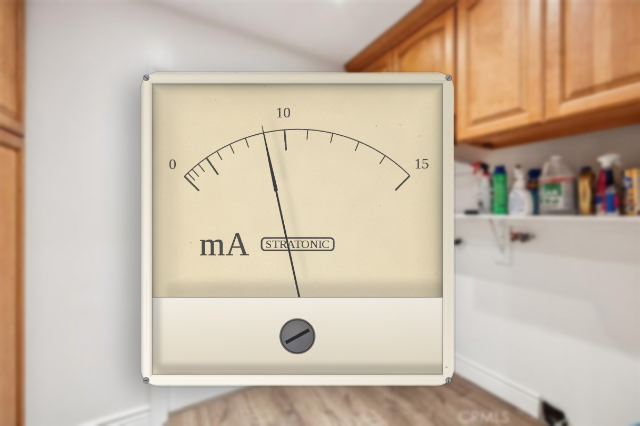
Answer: 9mA
